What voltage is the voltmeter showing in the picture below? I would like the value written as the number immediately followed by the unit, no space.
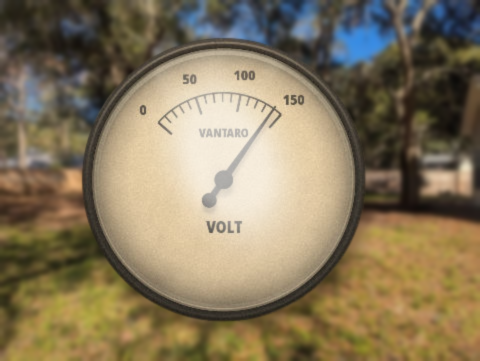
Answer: 140V
